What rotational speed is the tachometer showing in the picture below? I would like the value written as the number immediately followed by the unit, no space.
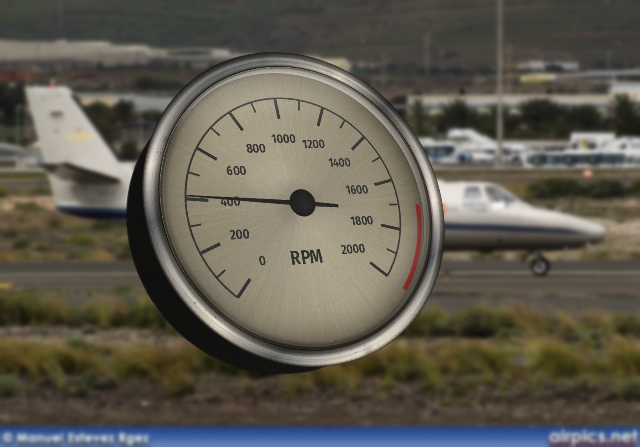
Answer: 400rpm
